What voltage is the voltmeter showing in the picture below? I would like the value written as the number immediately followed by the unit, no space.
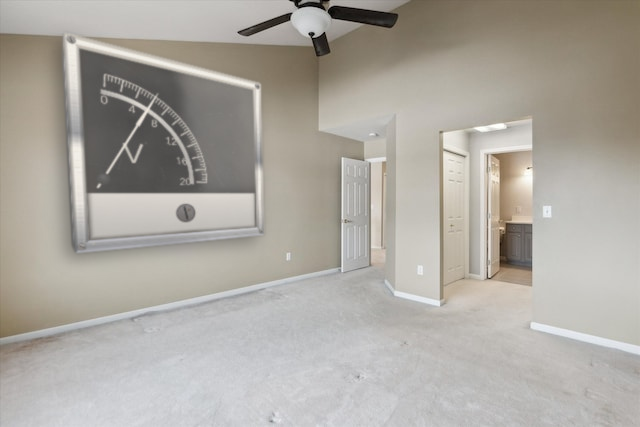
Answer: 6V
